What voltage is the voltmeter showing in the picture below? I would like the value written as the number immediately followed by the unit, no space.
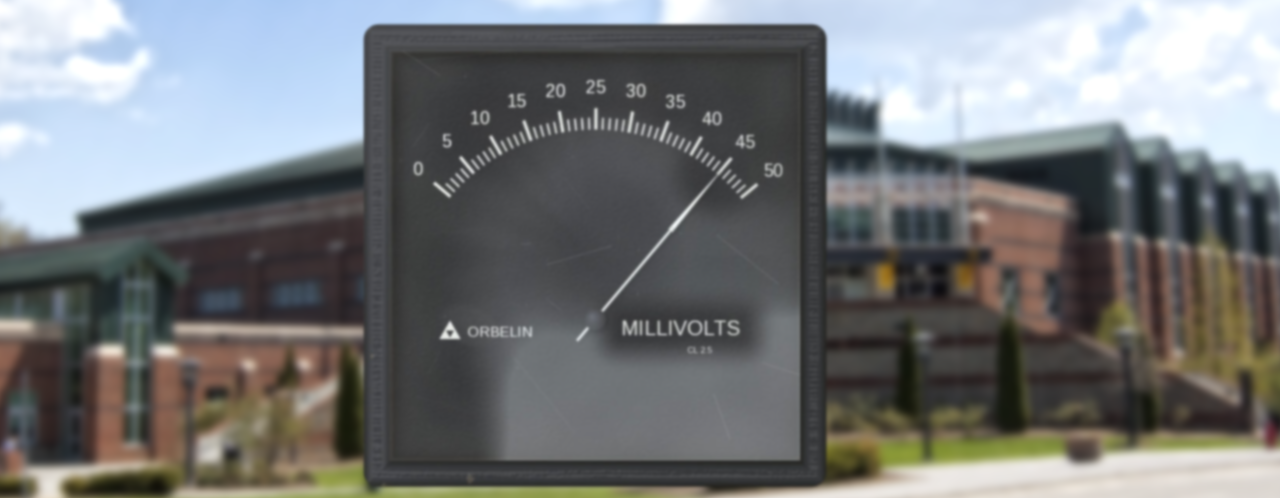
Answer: 45mV
